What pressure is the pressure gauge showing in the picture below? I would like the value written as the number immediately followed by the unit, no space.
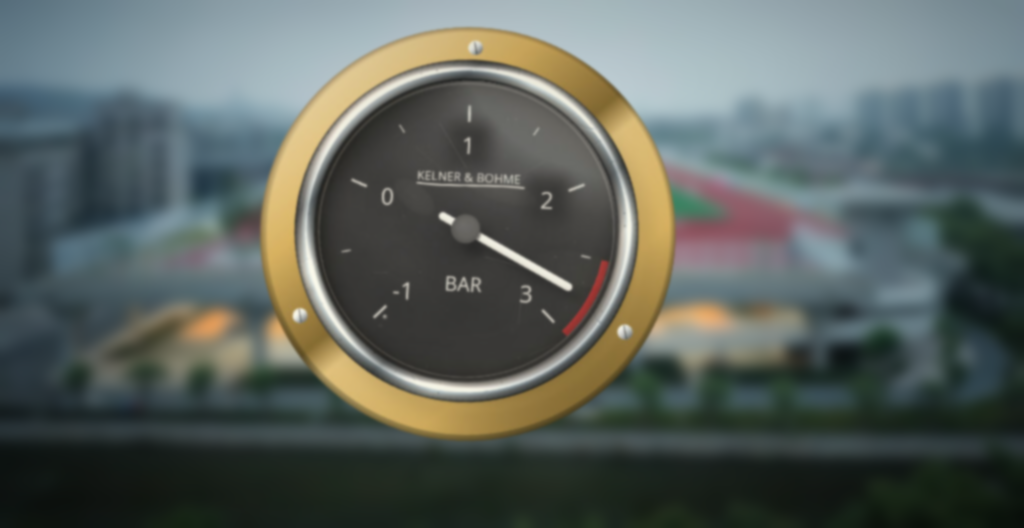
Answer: 2.75bar
